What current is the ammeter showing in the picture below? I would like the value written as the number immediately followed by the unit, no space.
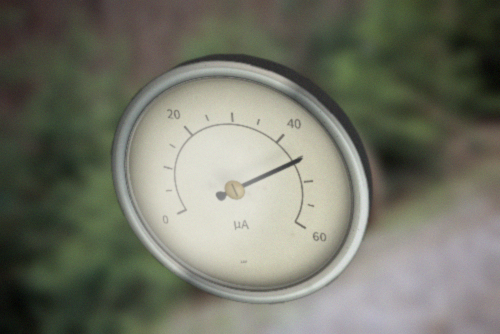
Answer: 45µA
